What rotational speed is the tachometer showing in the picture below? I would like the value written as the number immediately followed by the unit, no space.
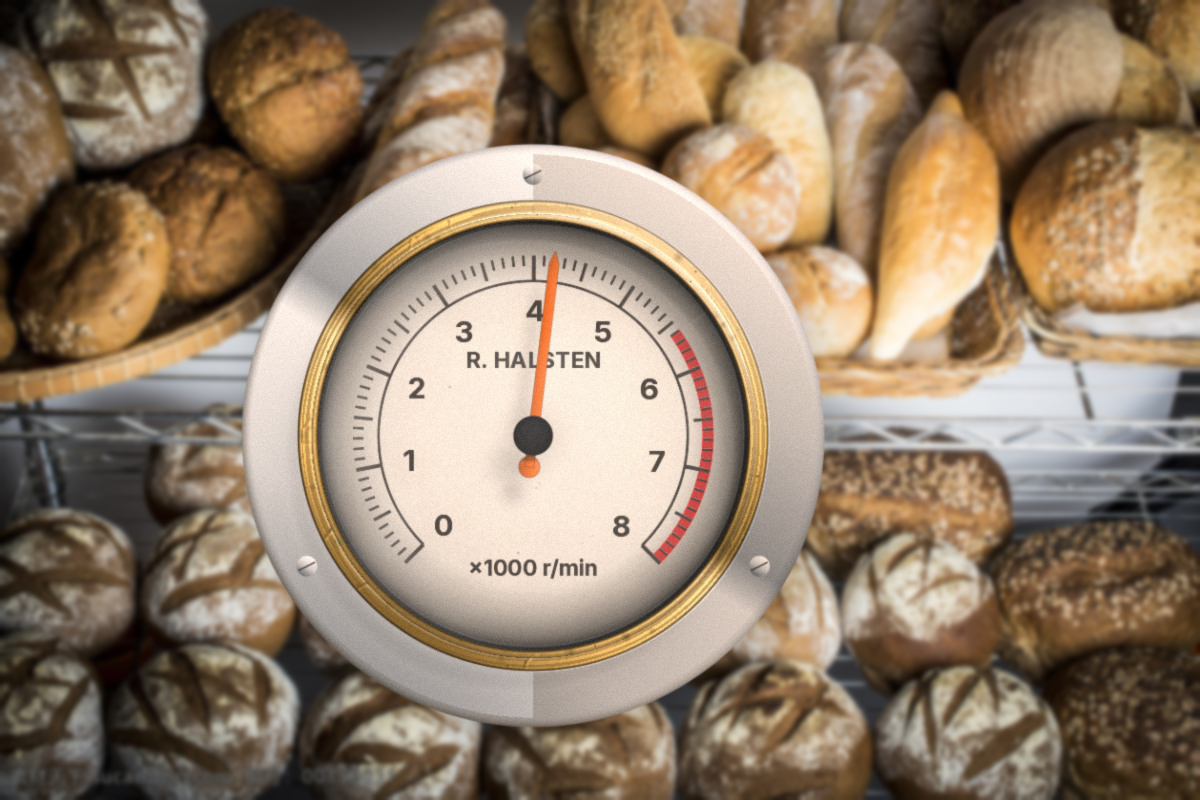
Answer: 4200rpm
